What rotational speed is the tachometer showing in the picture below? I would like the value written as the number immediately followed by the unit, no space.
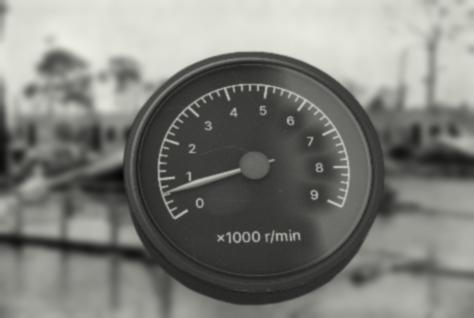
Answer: 600rpm
